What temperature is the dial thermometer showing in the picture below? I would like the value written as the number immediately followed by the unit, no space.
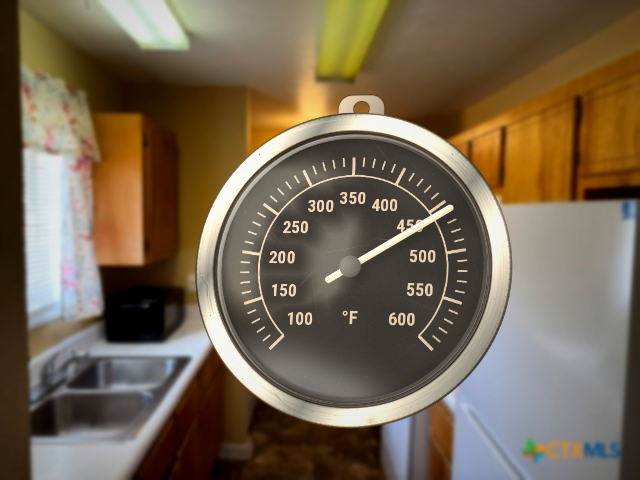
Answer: 460°F
